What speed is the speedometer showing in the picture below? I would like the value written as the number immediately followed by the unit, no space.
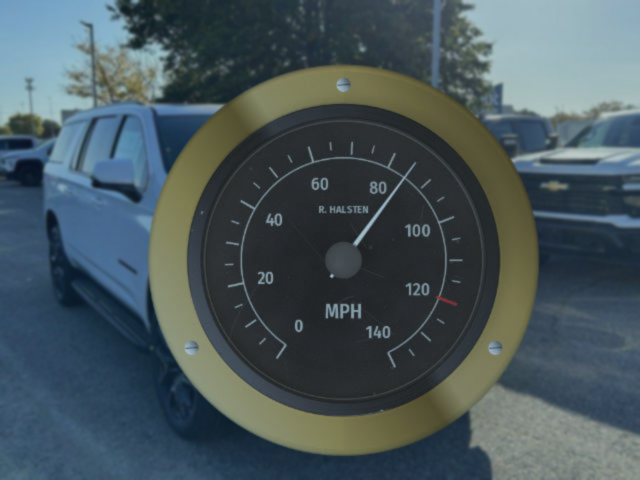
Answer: 85mph
